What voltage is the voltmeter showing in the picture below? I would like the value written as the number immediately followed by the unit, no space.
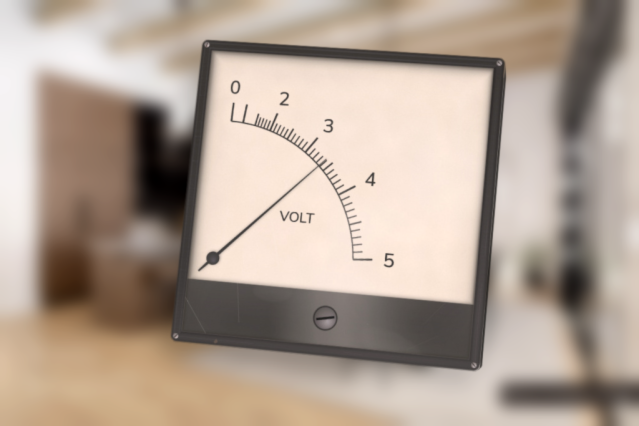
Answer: 3.4V
